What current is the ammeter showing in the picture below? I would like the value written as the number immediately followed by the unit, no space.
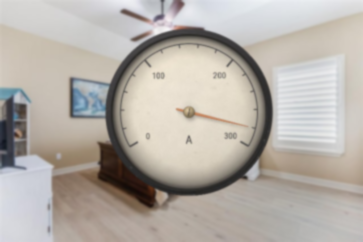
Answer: 280A
